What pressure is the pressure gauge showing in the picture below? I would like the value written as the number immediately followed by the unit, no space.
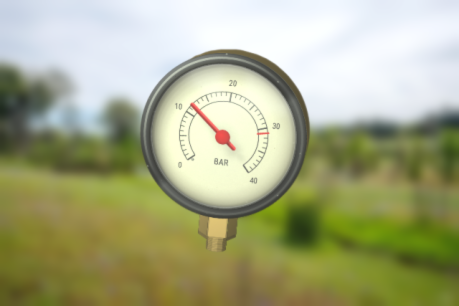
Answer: 12bar
